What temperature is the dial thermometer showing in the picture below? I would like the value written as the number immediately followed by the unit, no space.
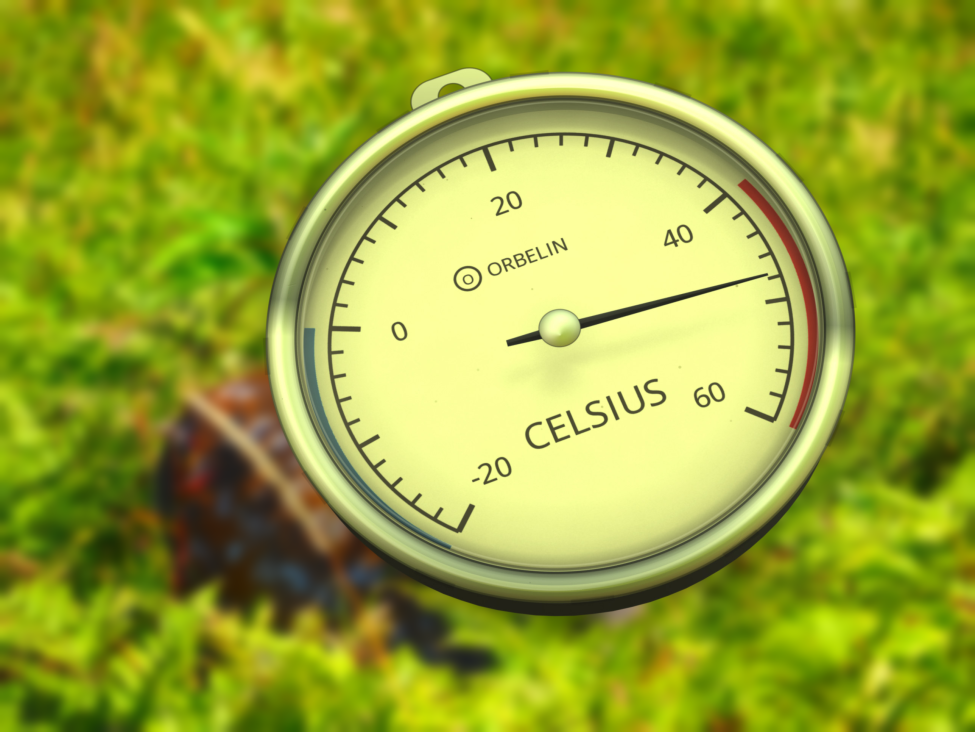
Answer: 48°C
